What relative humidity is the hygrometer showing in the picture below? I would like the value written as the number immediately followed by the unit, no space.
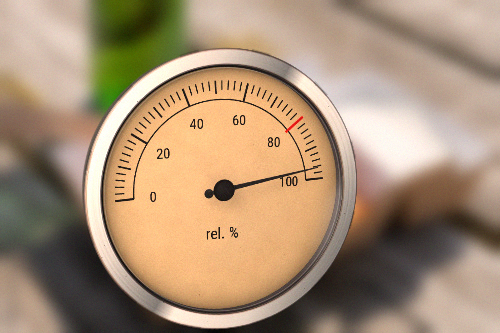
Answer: 96%
